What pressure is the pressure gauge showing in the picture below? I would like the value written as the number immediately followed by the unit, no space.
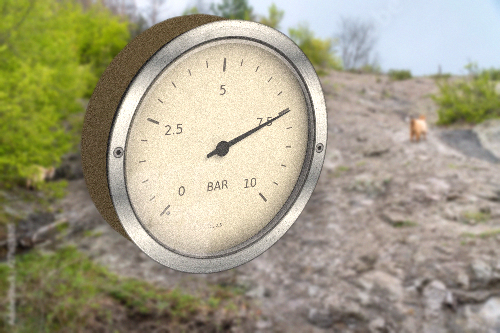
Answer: 7.5bar
